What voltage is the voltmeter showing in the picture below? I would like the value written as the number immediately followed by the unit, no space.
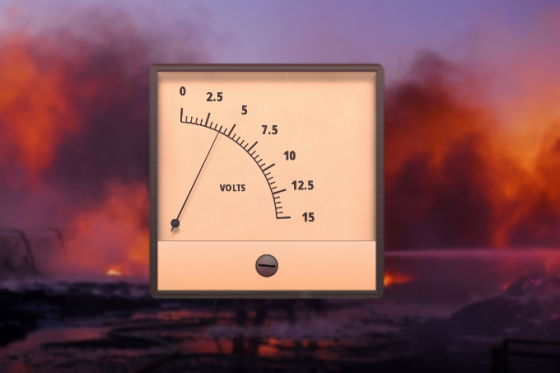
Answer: 4V
